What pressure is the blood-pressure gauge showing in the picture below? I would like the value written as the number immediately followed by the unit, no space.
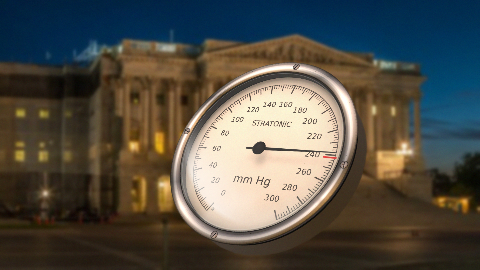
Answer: 240mmHg
